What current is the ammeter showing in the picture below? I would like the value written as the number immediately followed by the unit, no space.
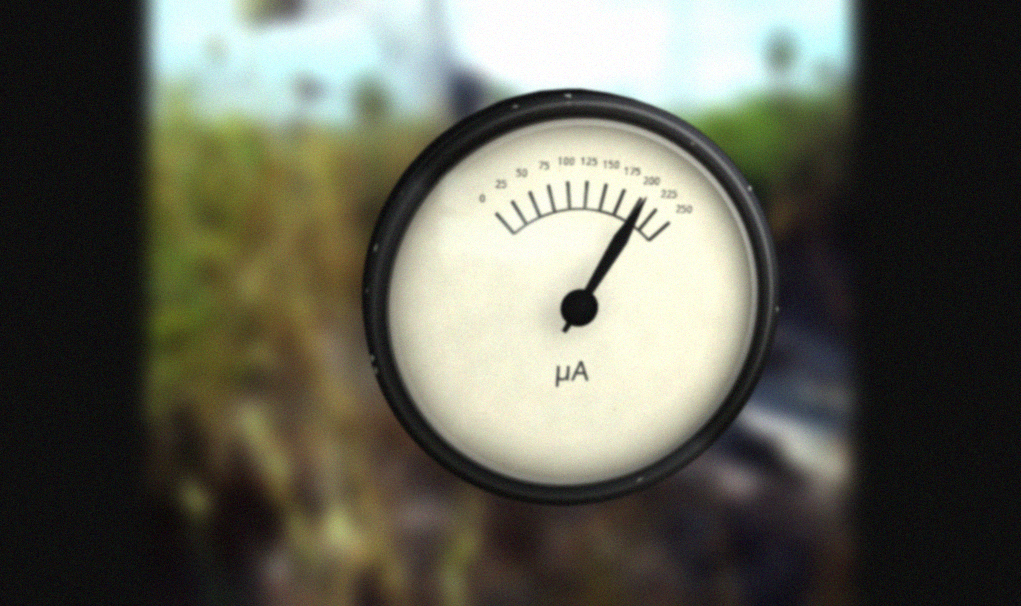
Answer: 200µA
